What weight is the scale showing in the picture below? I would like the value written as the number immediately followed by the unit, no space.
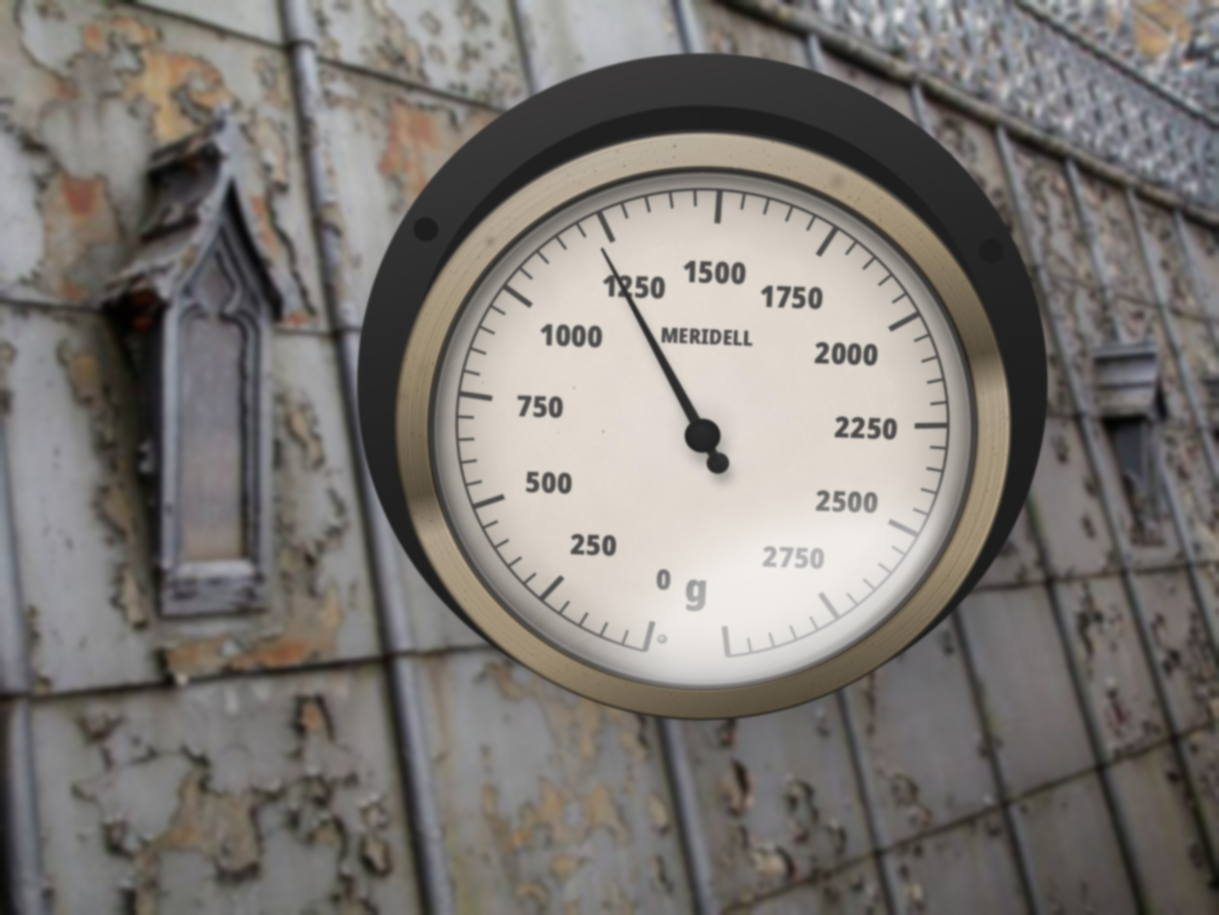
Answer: 1225g
